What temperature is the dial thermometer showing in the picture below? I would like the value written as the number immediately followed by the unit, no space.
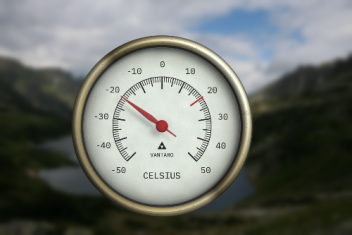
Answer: -20°C
